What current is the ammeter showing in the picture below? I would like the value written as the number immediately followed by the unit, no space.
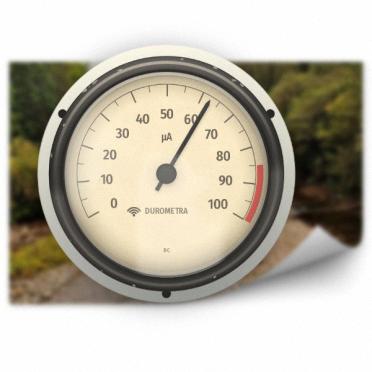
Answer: 62.5µA
